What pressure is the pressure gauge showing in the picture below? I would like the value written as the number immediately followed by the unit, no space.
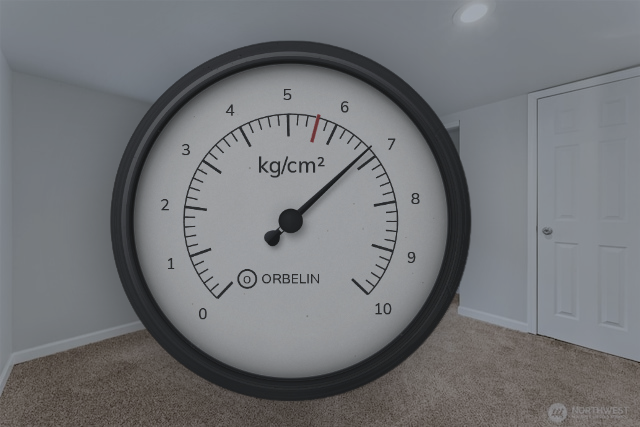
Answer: 6.8kg/cm²
